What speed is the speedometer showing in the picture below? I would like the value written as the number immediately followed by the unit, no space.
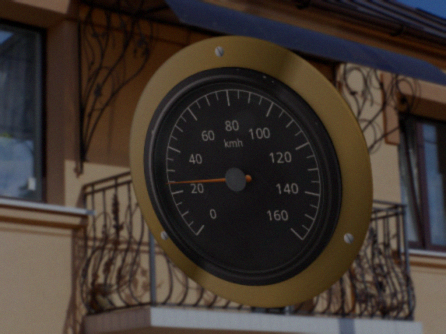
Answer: 25km/h
